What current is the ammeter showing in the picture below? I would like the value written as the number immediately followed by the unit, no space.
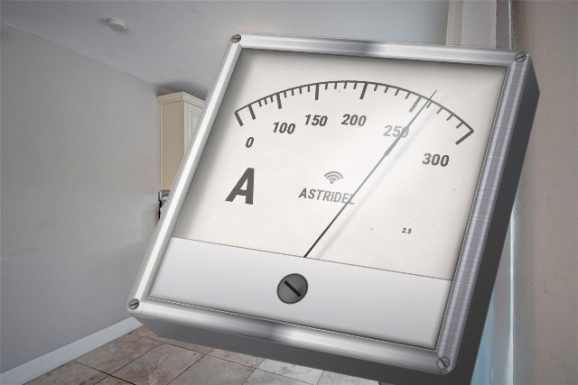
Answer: 260A
